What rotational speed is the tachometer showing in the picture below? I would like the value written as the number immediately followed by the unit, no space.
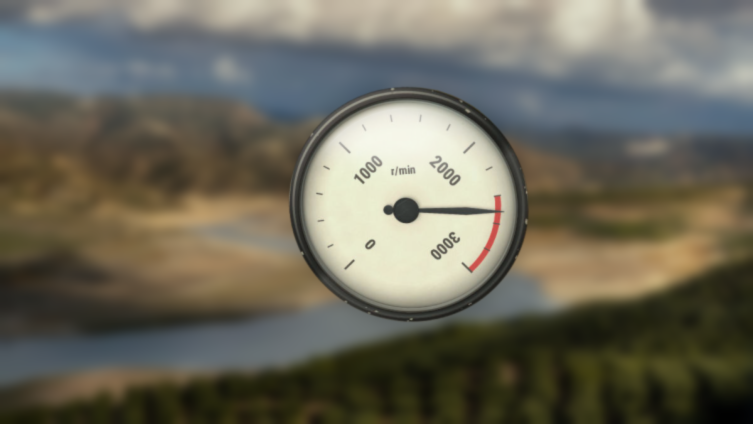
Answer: 2500rpm
